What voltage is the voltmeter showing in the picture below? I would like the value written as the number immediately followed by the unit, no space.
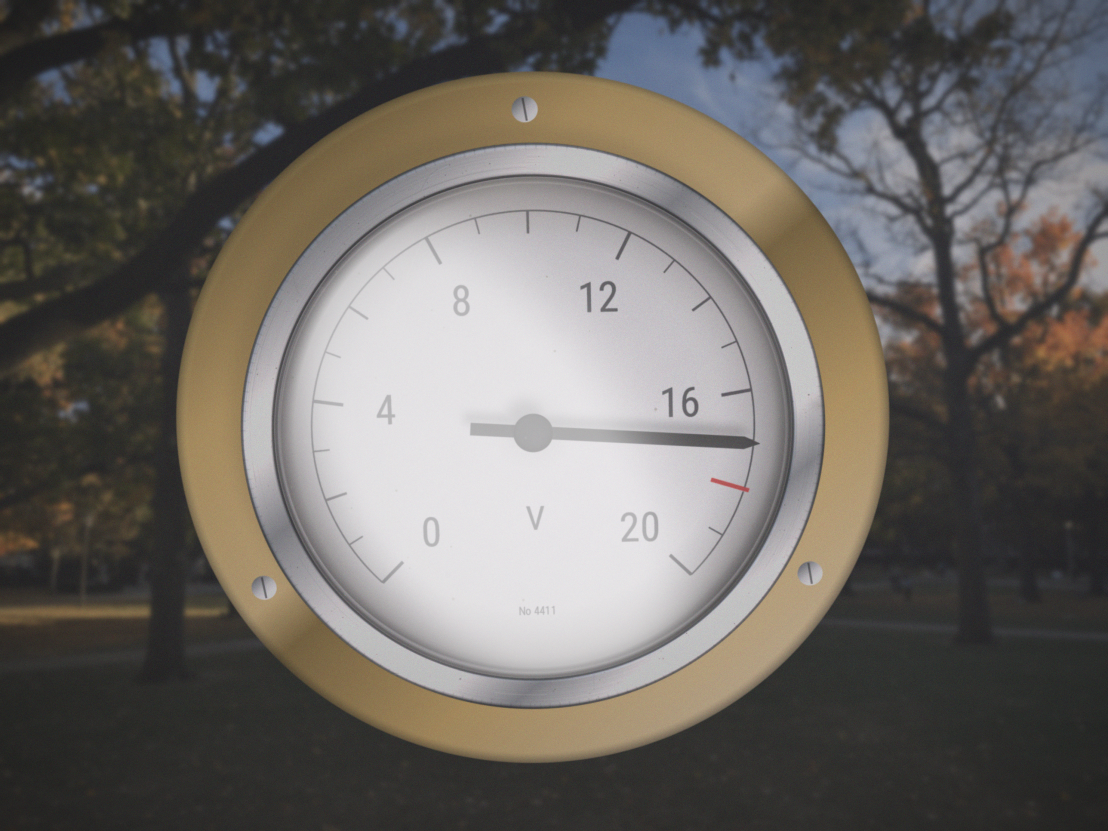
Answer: 17V
